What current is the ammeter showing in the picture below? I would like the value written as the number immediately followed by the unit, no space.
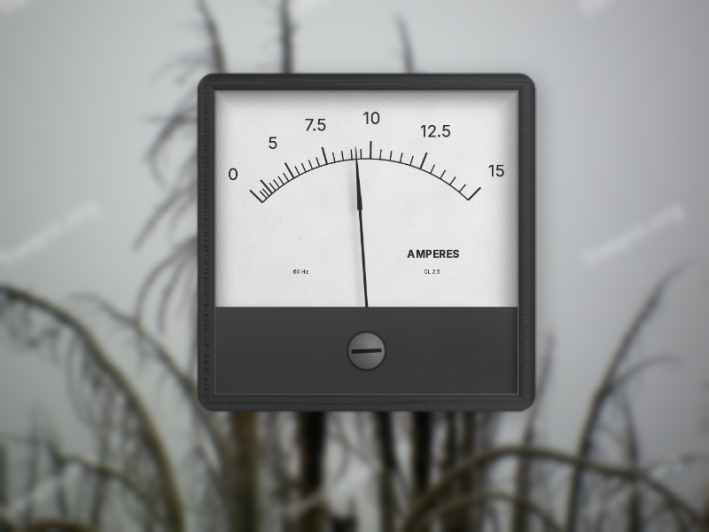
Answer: 9.25A
